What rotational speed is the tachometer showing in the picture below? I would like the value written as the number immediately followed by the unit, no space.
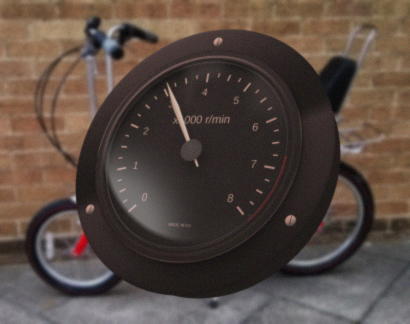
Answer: 3125rpm
